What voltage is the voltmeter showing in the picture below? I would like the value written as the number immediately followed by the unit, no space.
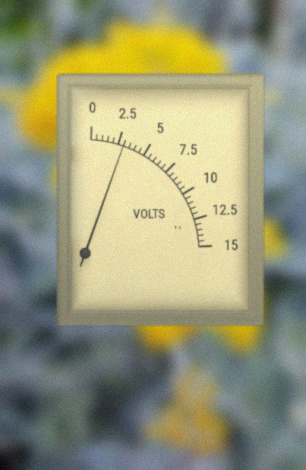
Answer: 3V
